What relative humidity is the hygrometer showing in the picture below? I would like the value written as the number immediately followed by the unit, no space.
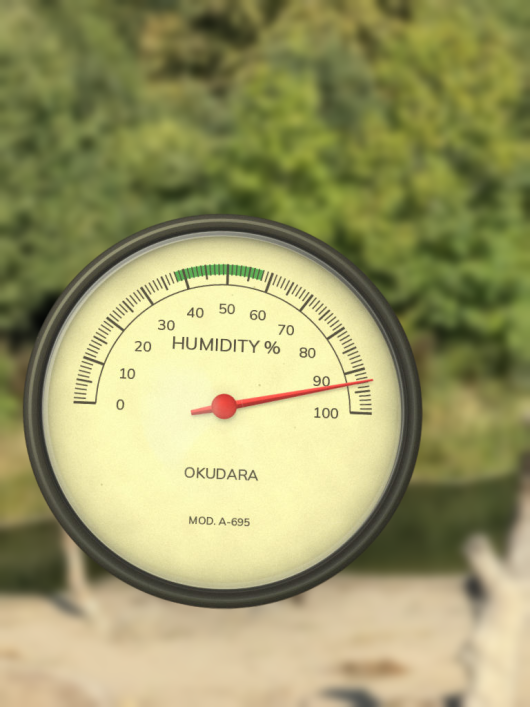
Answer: 93%
